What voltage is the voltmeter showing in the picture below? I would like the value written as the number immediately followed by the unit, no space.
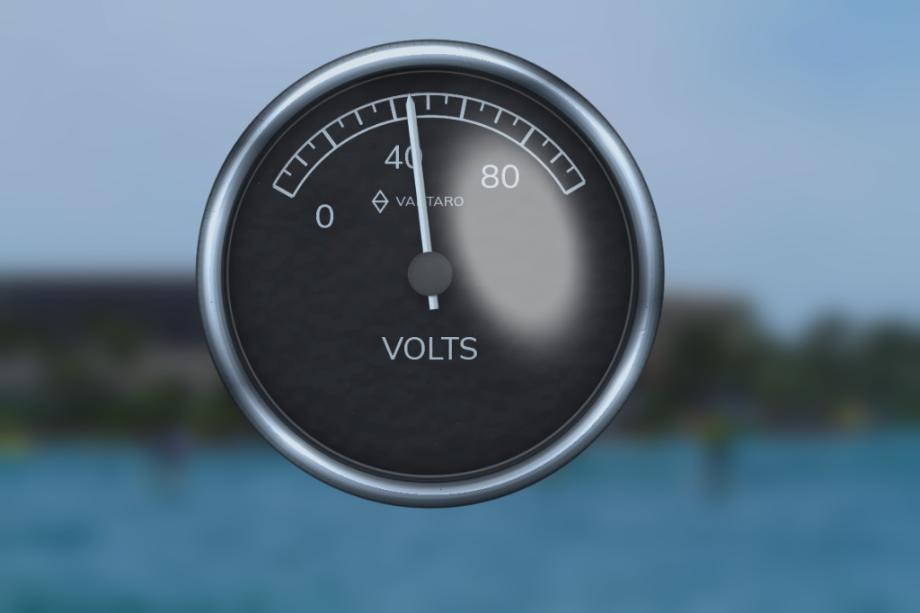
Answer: 45V
